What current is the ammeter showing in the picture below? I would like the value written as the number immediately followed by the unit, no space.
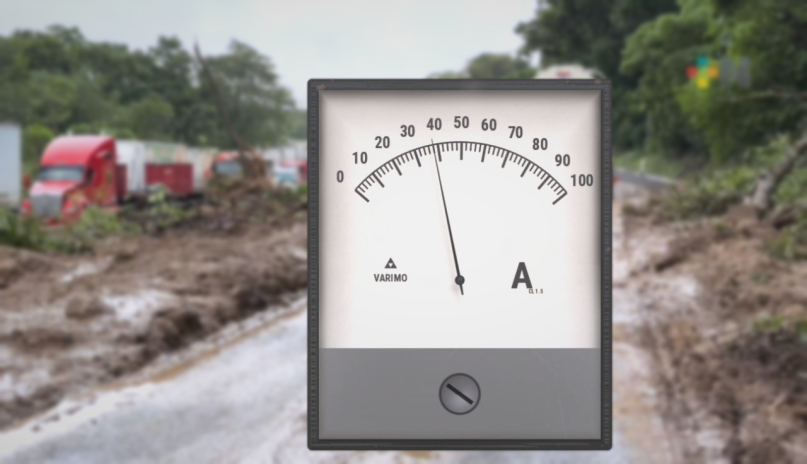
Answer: 38A
